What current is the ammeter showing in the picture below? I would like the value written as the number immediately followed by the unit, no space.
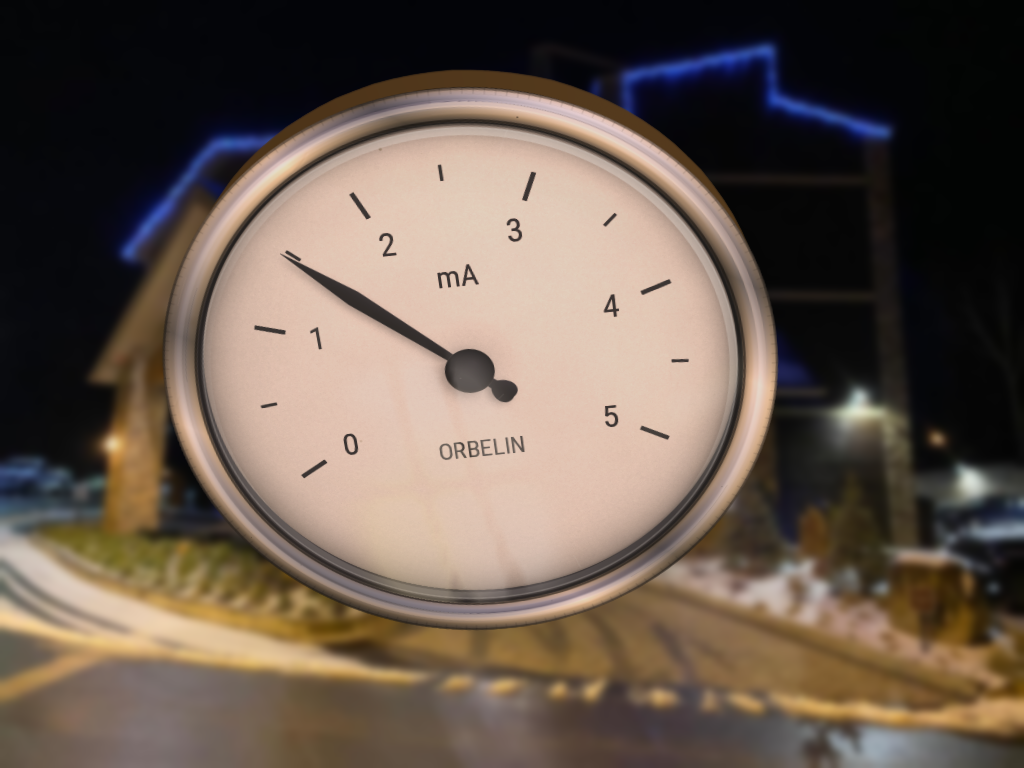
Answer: 1.5mA
